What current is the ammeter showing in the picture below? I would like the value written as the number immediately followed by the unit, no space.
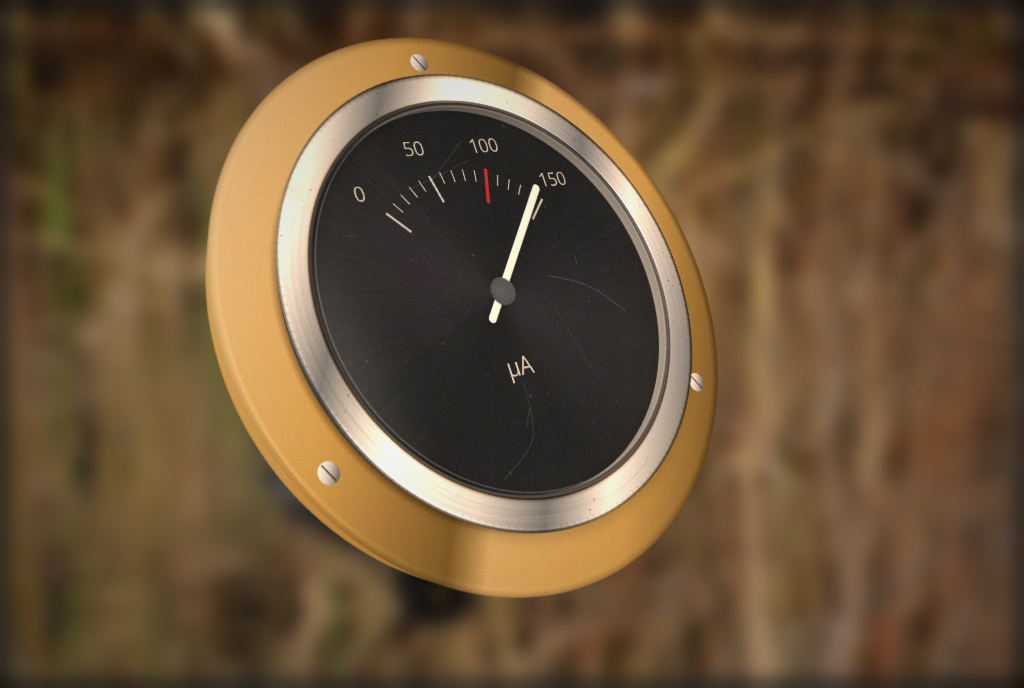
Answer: 140µA
